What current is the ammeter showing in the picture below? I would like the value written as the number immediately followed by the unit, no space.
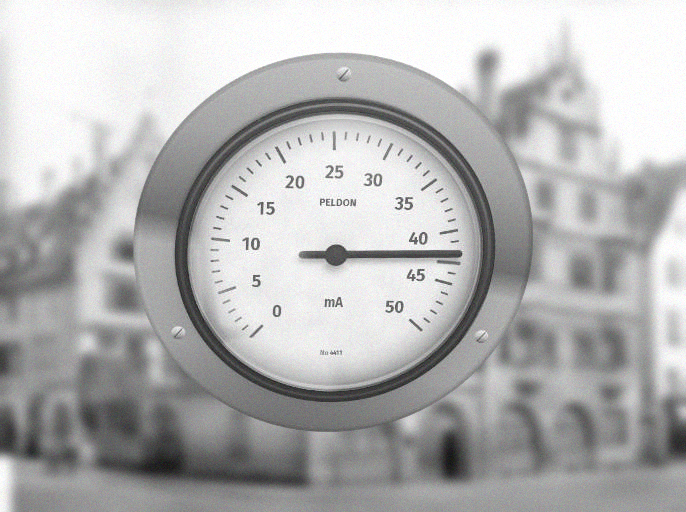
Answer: 42mA
